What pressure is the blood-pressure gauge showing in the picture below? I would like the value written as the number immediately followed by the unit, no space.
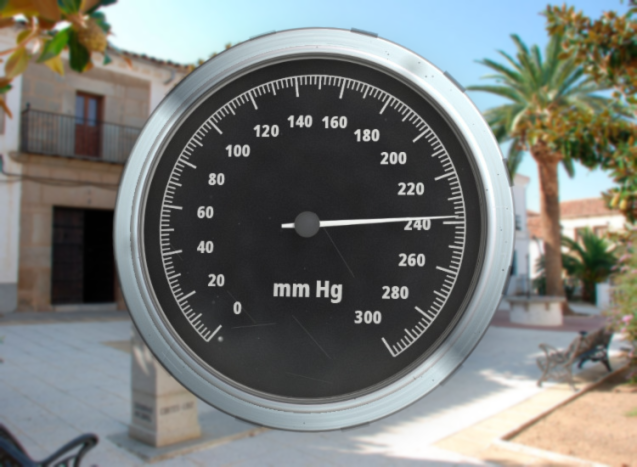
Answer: 238mmHg
